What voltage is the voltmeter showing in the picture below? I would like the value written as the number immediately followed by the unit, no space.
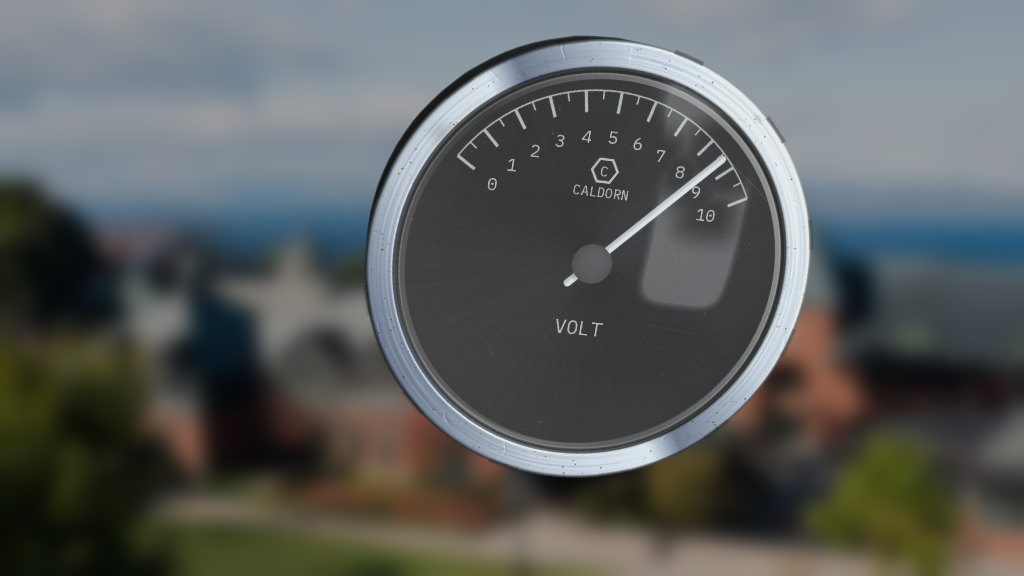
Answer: 8.5V
